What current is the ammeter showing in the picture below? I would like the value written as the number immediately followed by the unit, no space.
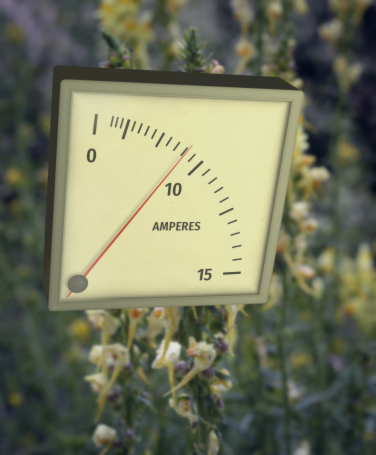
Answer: 9A
